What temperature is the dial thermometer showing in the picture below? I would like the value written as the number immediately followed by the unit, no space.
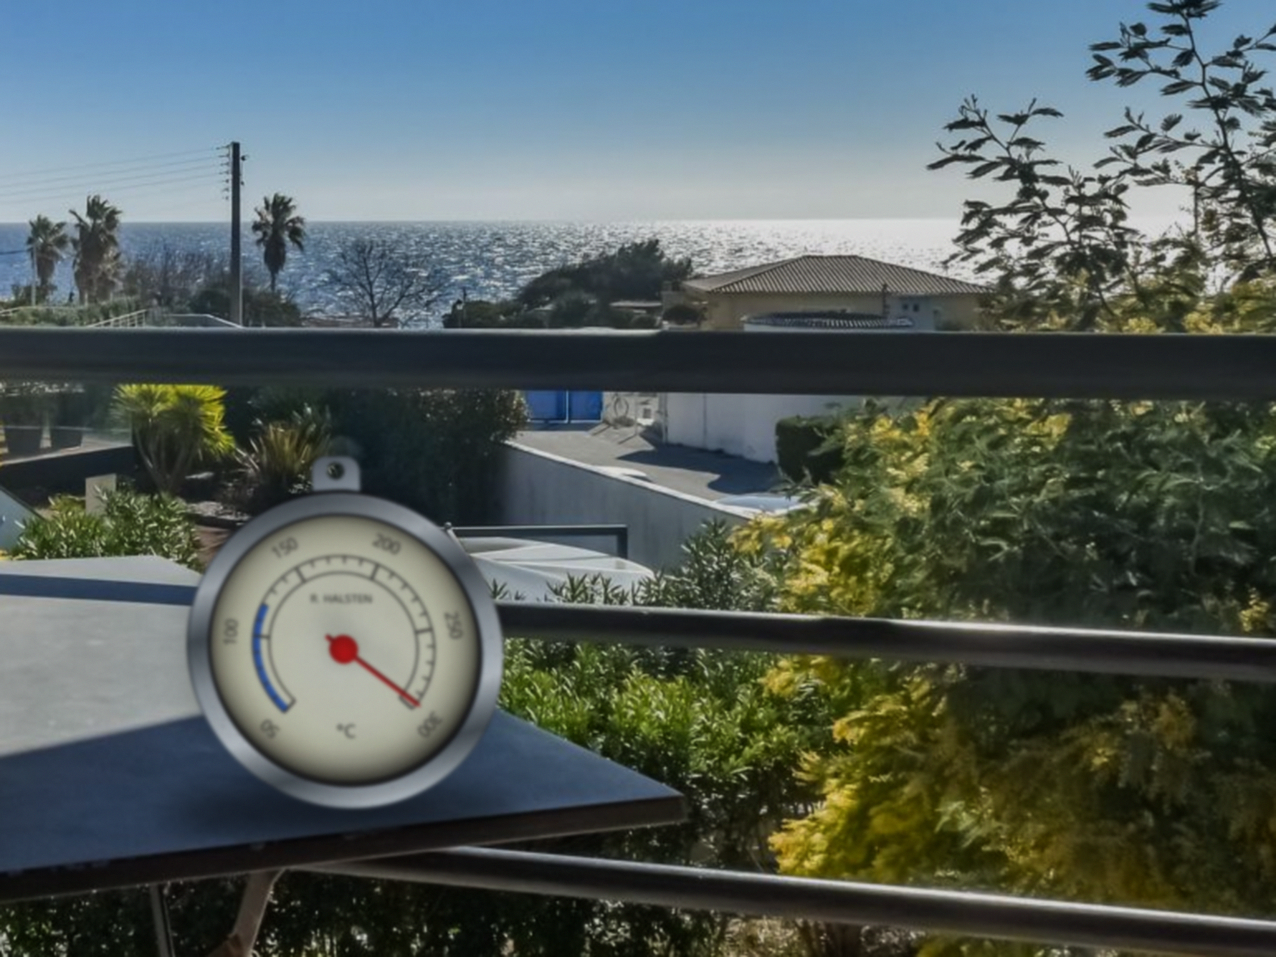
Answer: 295°C
